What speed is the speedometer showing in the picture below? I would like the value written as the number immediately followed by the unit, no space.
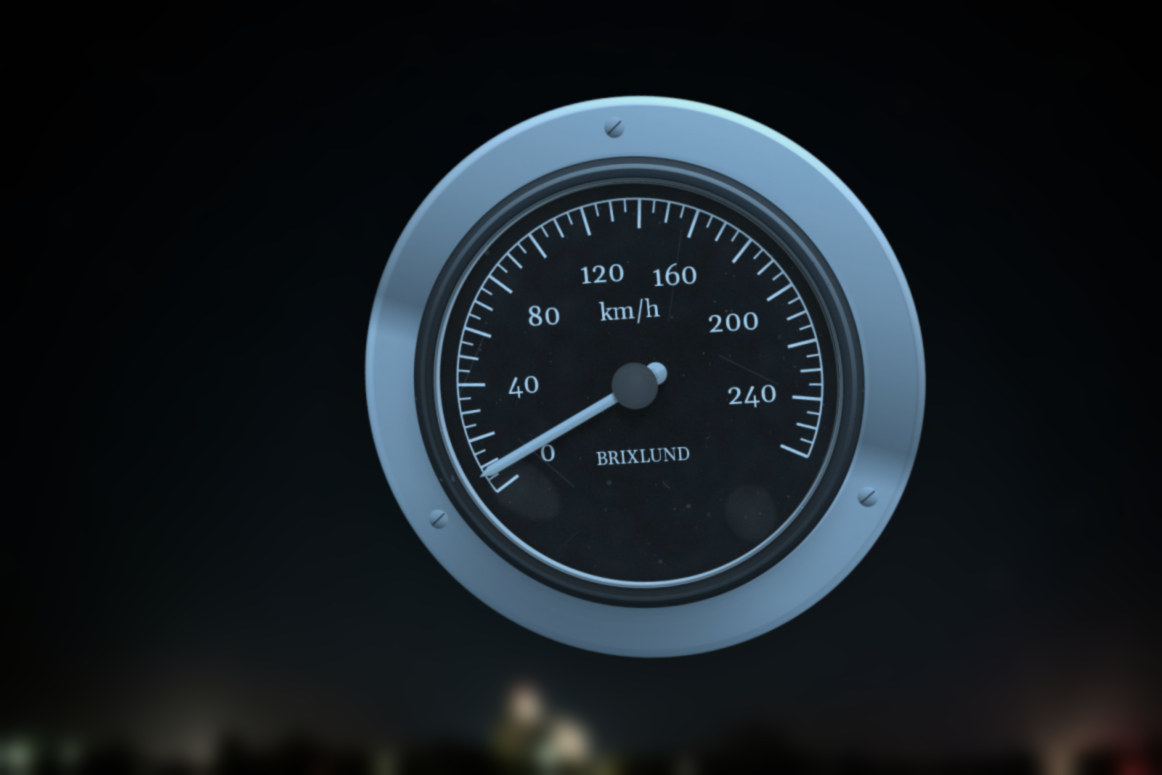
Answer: 7.5km/h
